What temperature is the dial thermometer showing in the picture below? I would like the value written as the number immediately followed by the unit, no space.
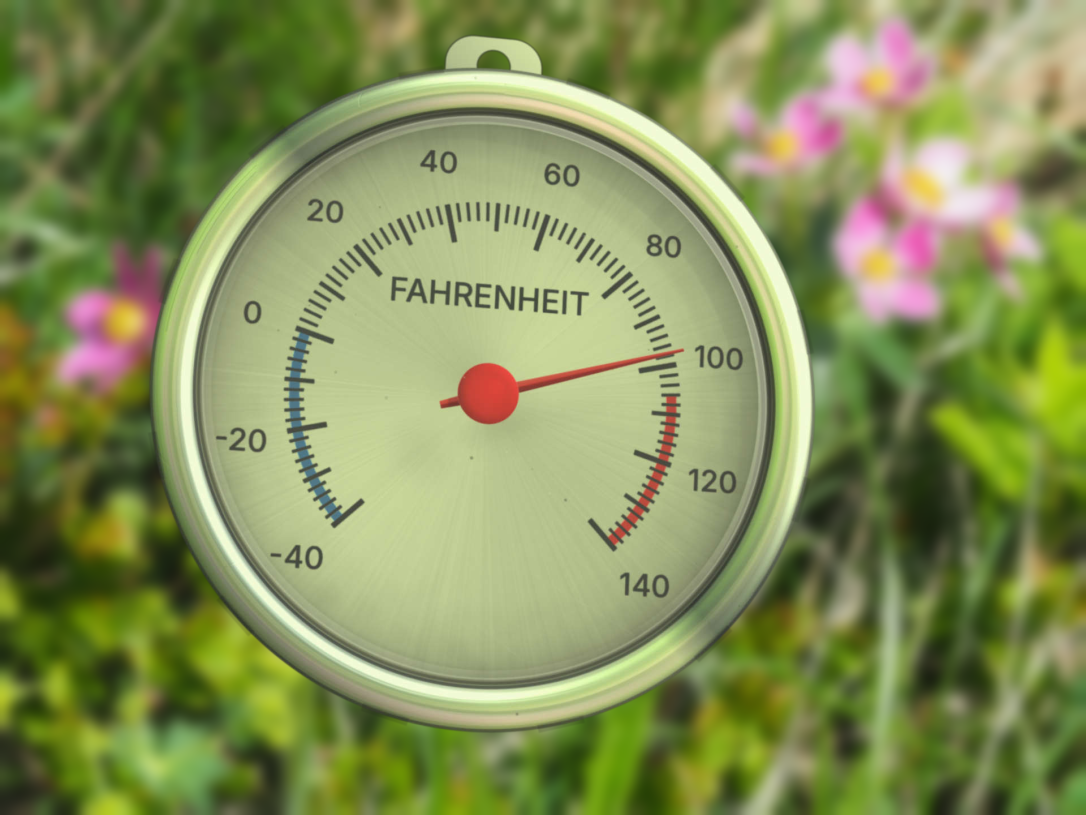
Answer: 98°F
